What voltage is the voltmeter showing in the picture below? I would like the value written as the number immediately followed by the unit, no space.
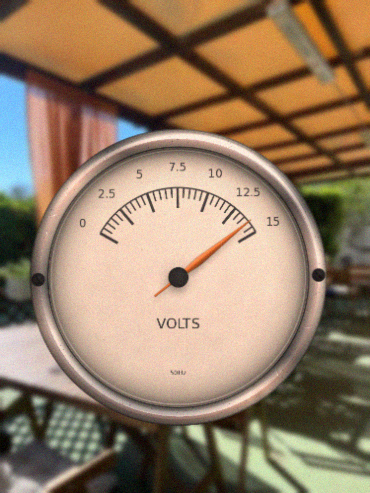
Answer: 14V
